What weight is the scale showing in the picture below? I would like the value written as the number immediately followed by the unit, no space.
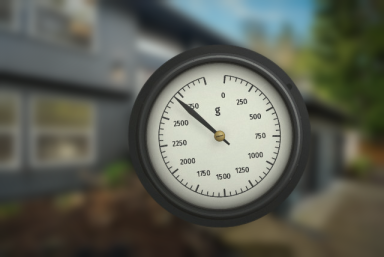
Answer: 2700g
